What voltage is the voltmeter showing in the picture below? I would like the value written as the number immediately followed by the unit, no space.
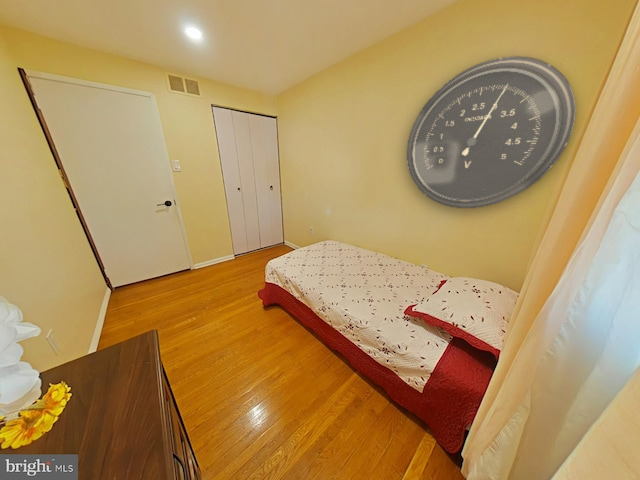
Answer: 3V
